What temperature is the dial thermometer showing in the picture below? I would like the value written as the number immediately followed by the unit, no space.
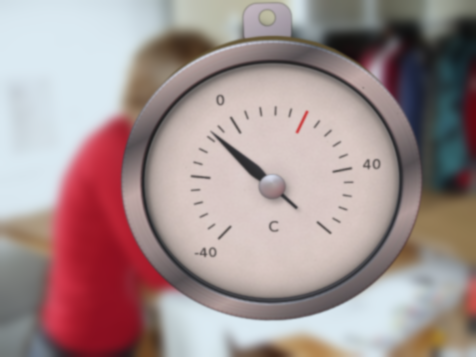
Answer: -6°C
